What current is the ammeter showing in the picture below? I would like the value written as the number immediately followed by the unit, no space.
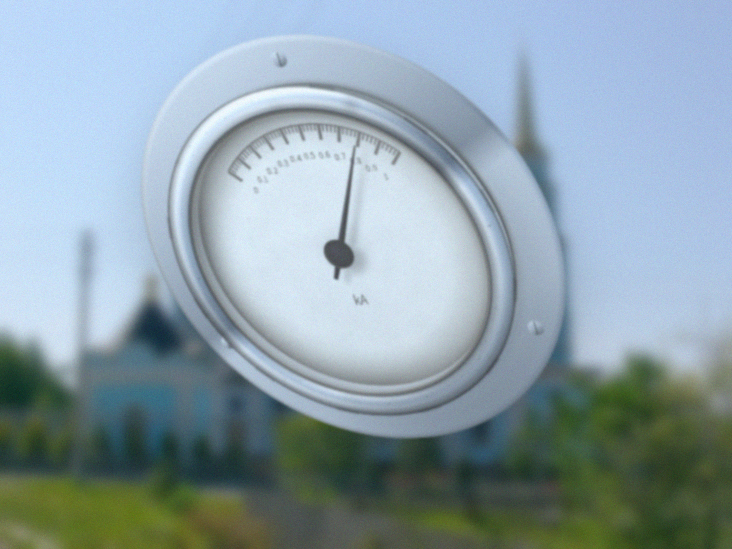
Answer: 0.8kA
